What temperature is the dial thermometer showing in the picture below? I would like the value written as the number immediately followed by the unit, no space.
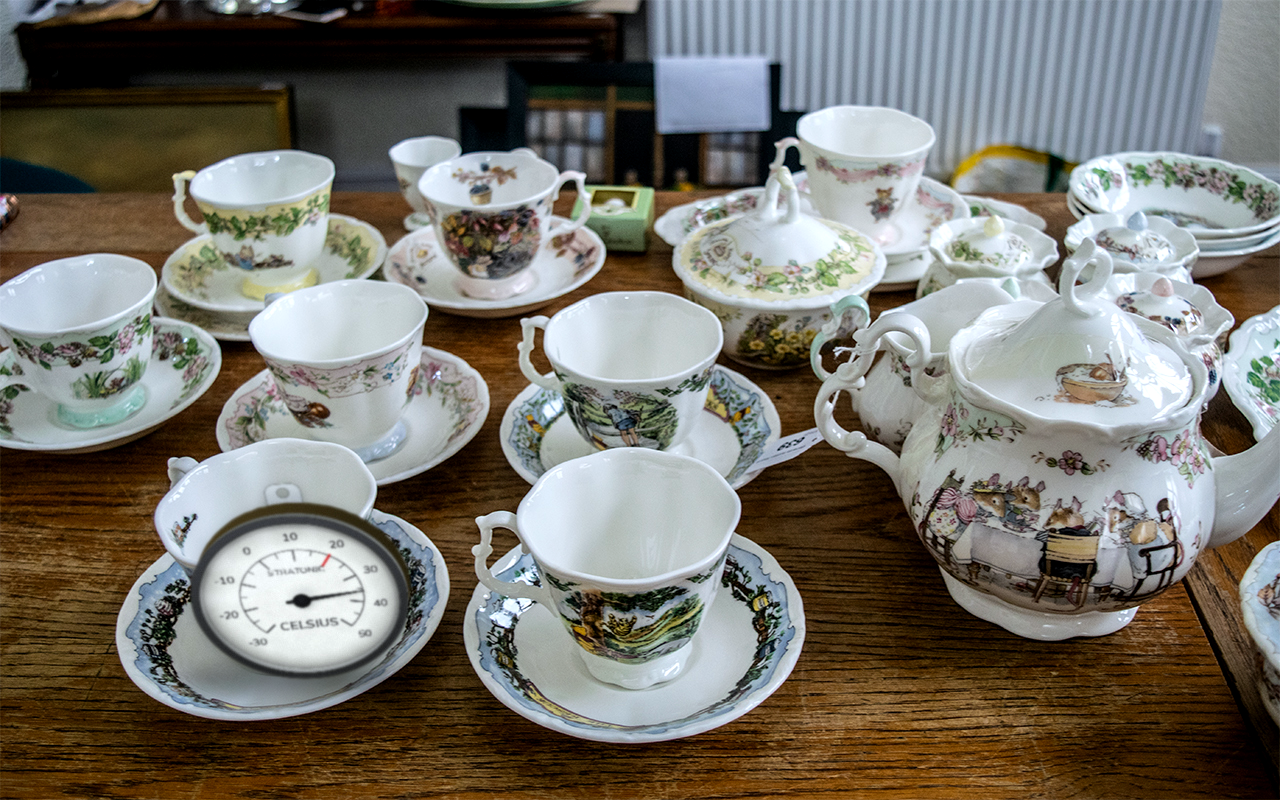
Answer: 35°C
